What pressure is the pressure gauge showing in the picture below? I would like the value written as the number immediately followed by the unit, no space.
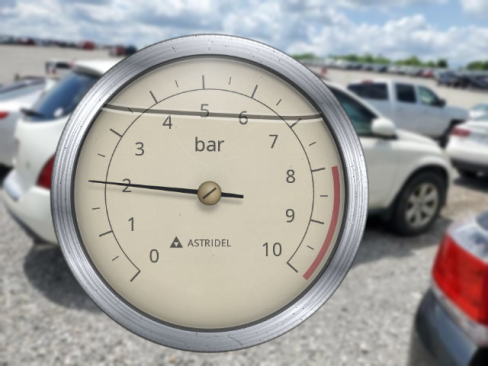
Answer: 2bar
